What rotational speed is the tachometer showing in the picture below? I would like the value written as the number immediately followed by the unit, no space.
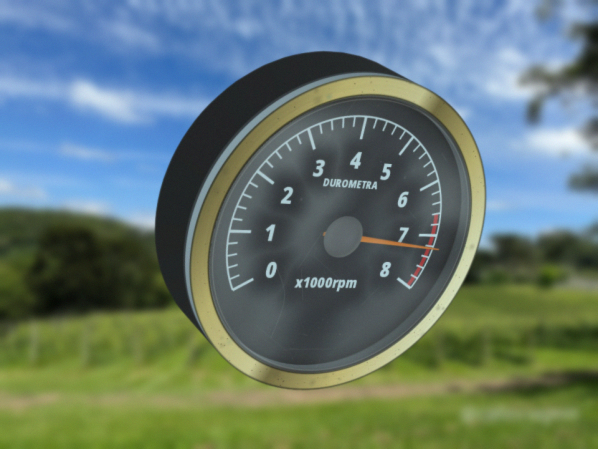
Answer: 7200rpm
